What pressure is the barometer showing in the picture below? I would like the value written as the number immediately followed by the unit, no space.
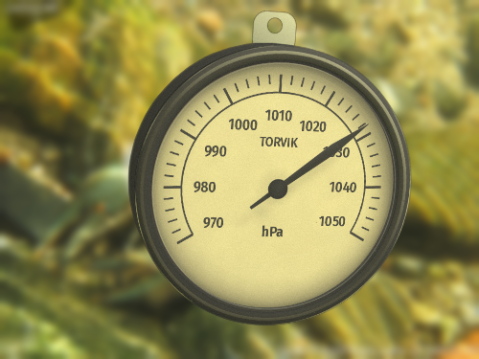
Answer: 1028hPa
